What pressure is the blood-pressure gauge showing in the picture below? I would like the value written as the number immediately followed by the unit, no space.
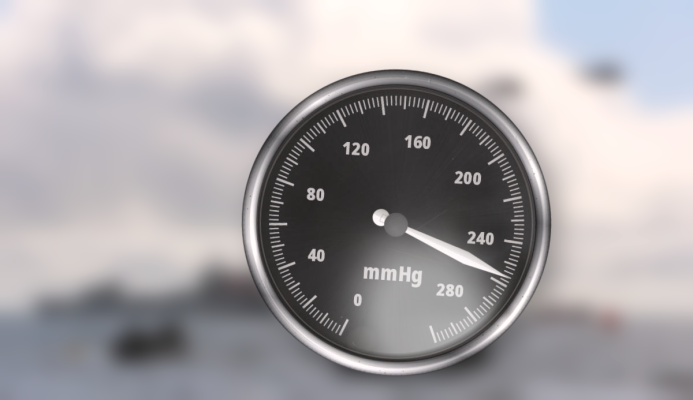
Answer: 256mmHg
